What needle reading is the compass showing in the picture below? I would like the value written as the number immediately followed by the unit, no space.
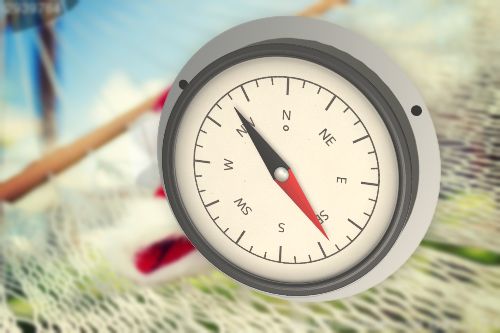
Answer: 140°
